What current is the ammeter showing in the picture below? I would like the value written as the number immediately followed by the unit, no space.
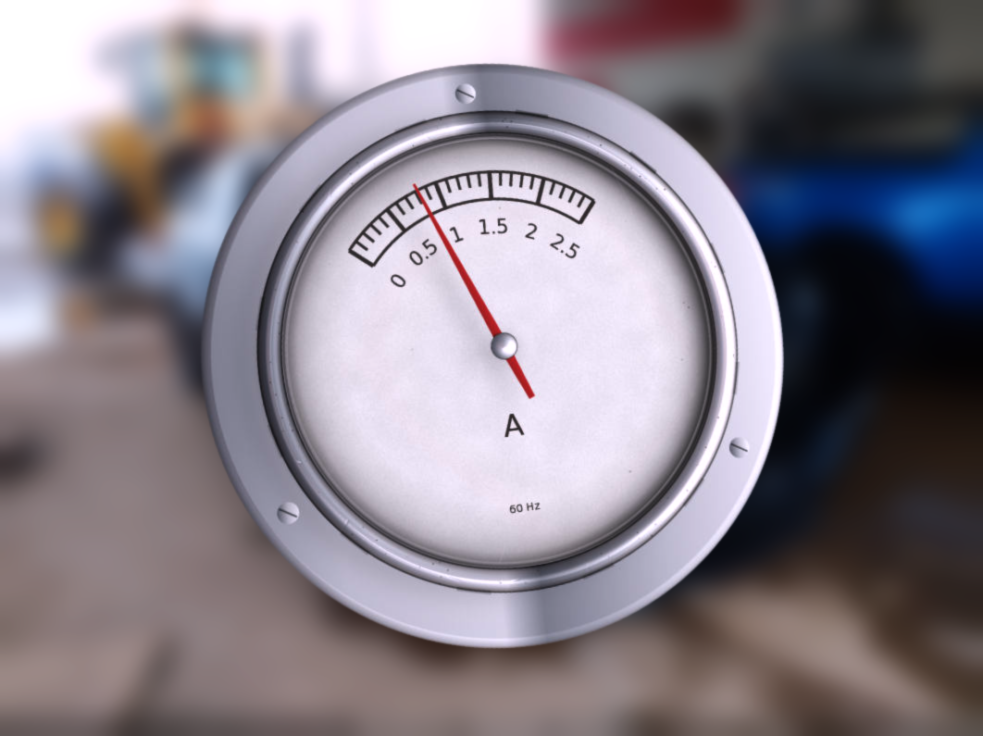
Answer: 0.8A
